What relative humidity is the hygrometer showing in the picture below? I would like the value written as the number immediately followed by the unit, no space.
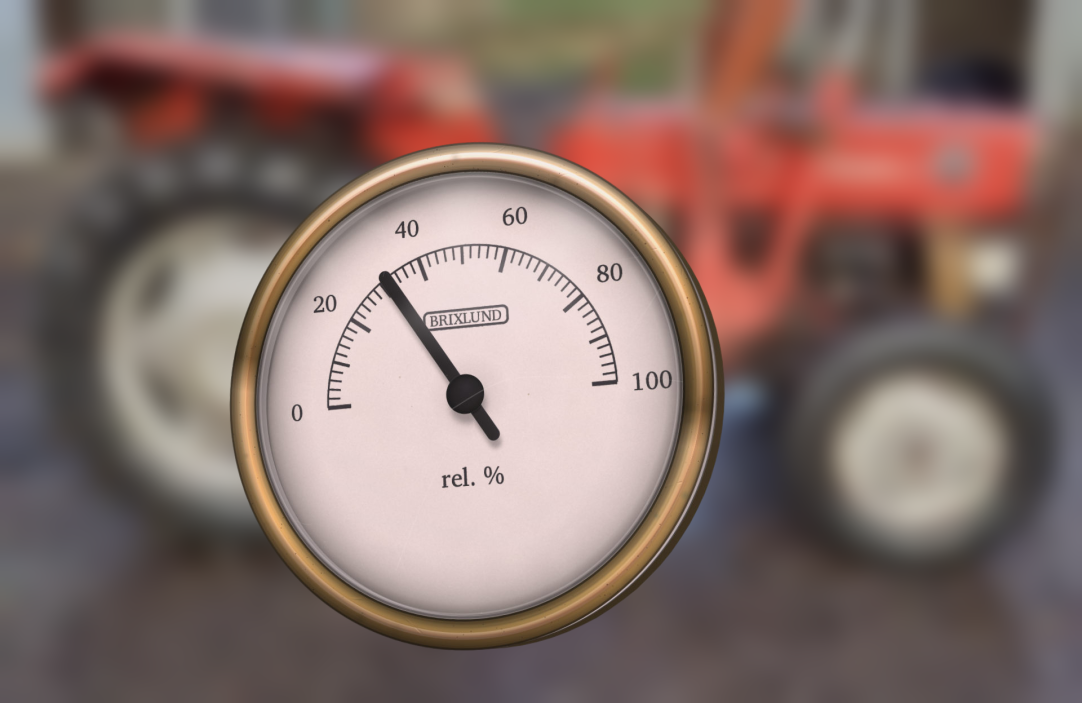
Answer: 32%
